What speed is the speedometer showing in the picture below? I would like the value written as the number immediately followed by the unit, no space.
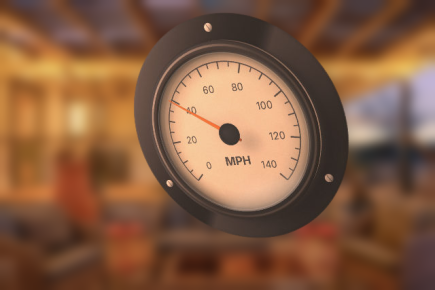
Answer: 40mph
